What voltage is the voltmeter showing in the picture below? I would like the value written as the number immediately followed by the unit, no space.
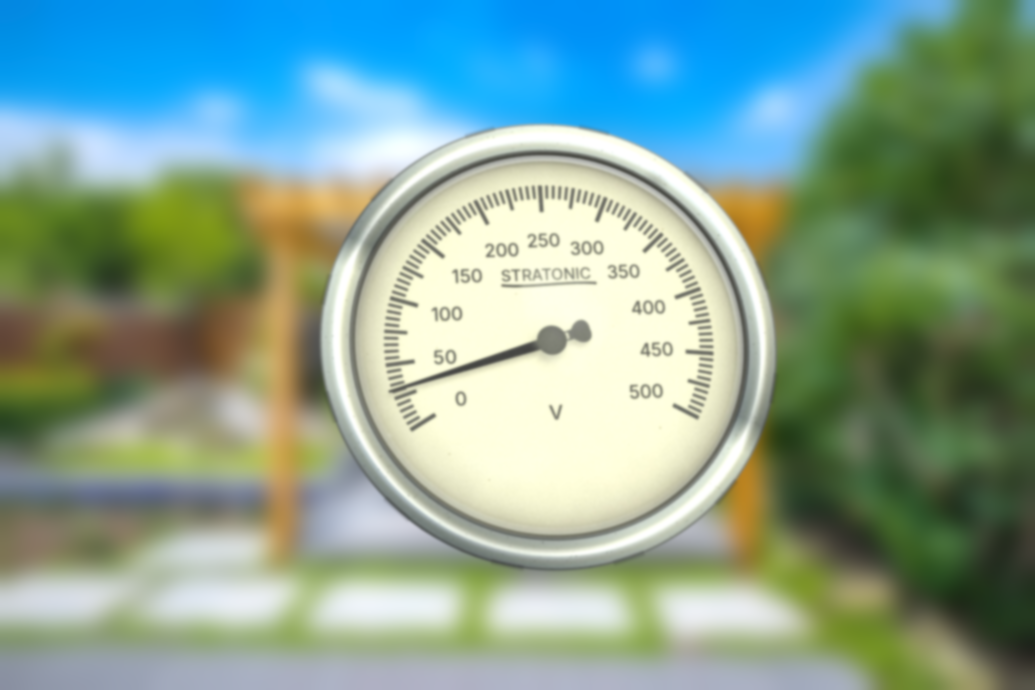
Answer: 30V
